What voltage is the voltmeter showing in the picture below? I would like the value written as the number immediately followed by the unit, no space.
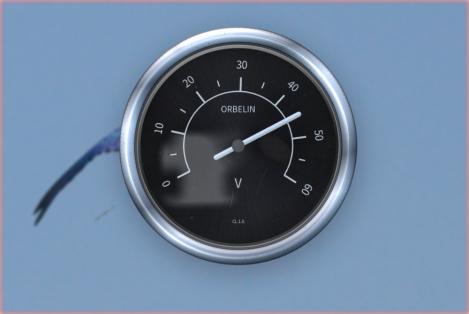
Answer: 45V
